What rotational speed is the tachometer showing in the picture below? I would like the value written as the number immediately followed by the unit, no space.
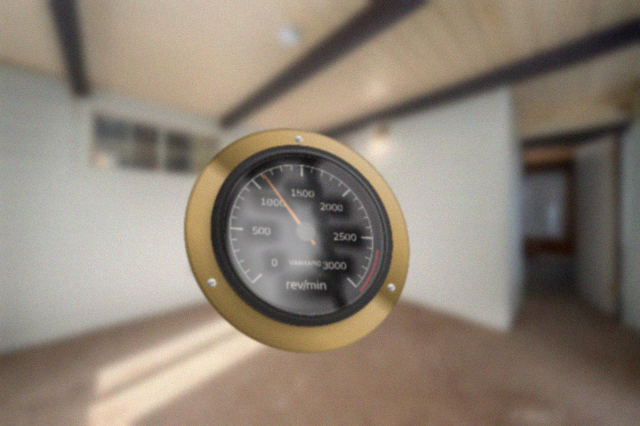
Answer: 1100rpm
